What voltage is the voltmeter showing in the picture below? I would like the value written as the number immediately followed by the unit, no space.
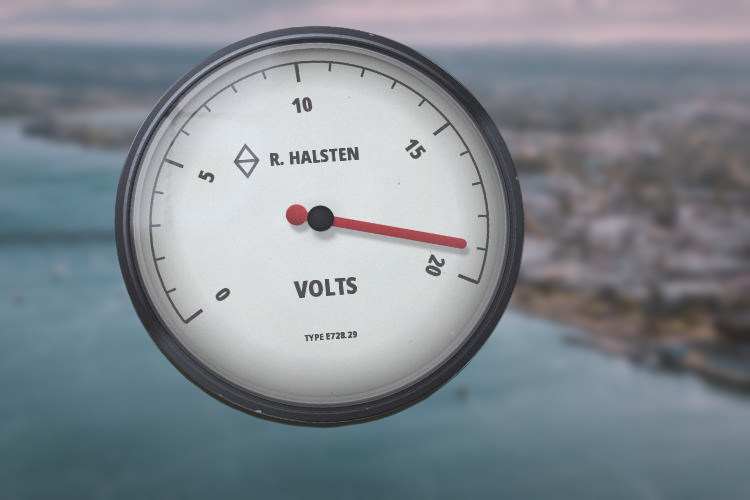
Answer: 19V
